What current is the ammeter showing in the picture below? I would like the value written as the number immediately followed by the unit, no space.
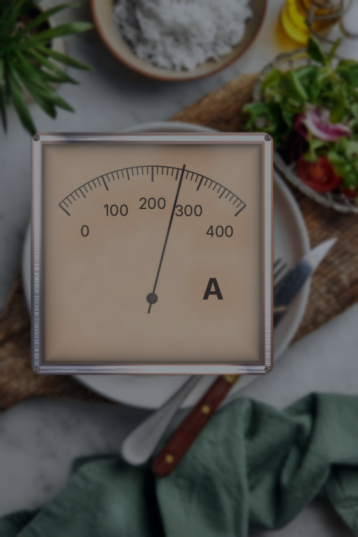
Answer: 260A
